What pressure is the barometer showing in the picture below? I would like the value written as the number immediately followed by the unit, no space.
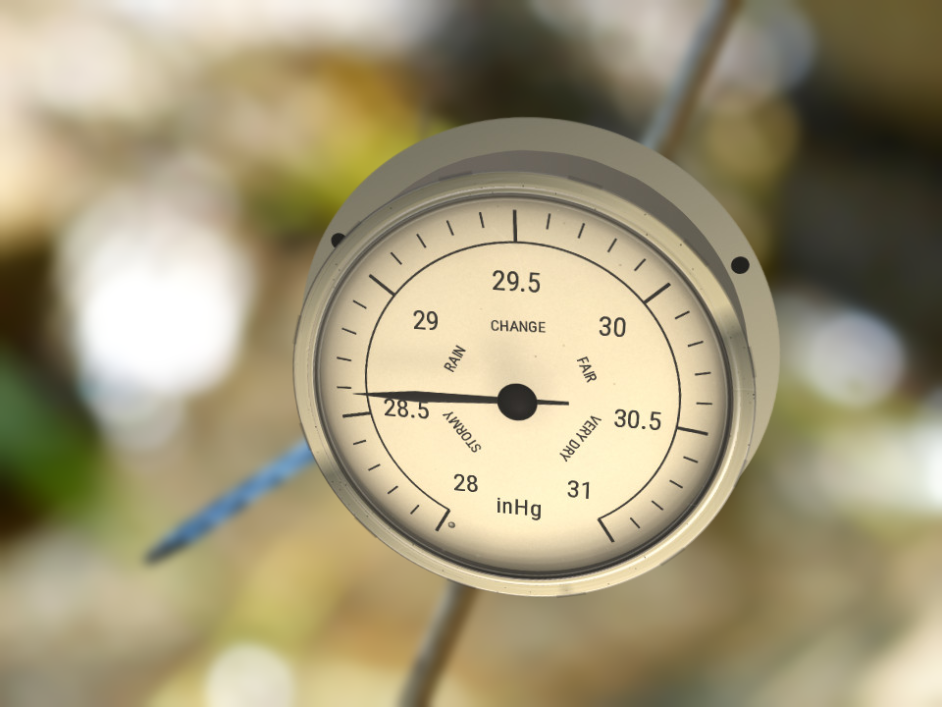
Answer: 28.6inHg
